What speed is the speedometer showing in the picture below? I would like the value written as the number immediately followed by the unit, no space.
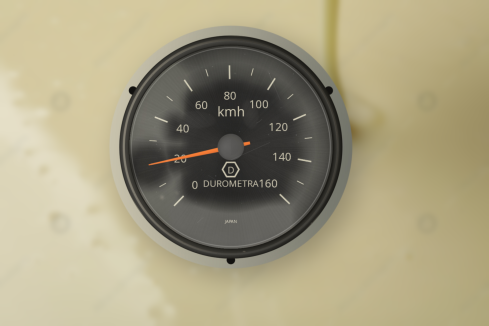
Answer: 20km/h
